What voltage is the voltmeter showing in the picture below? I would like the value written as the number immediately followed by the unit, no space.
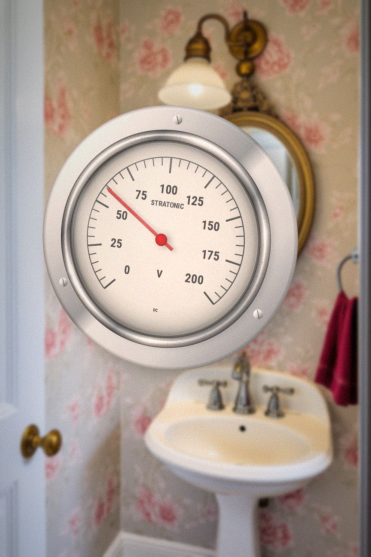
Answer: 60V
